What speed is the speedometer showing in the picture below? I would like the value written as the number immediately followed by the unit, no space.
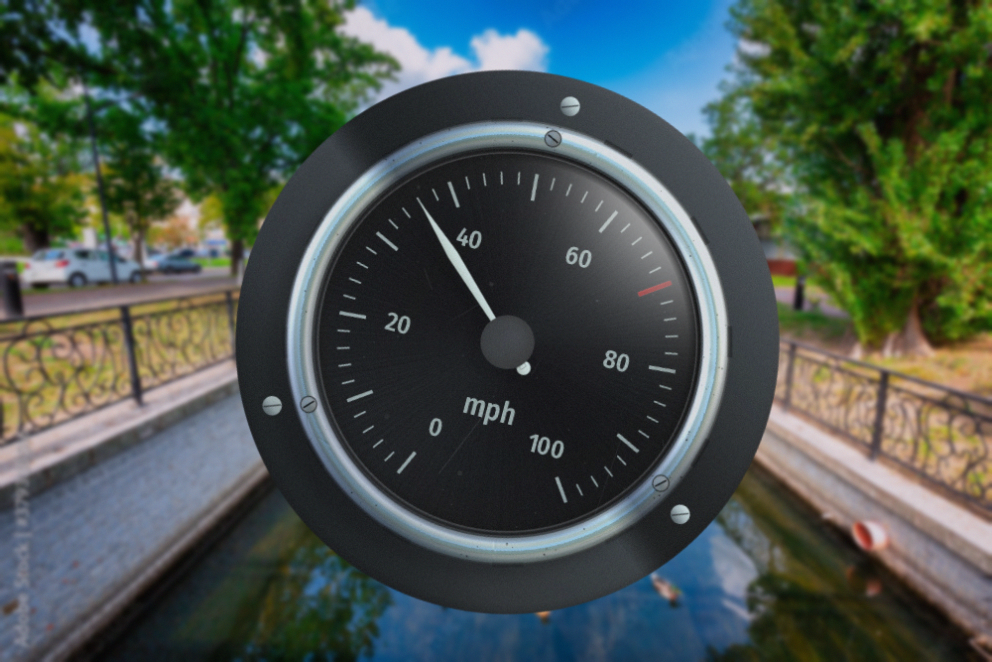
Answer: 36mph
